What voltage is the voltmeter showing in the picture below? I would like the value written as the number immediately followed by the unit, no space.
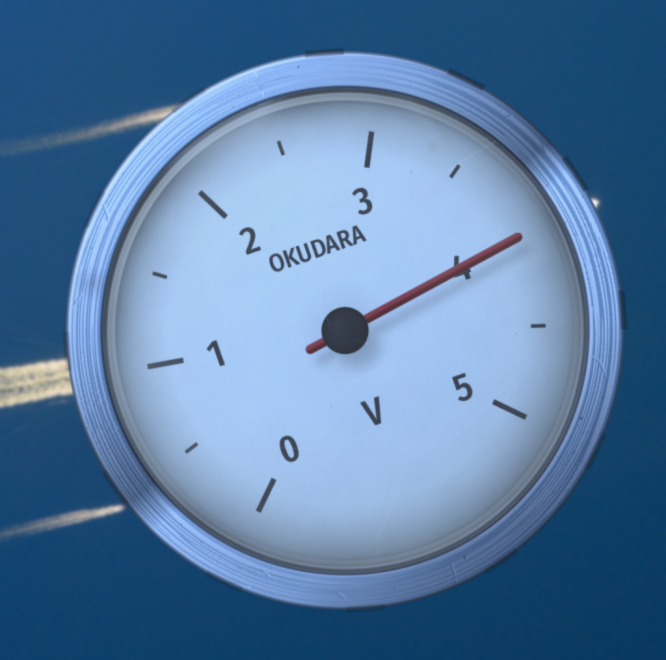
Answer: 4V
